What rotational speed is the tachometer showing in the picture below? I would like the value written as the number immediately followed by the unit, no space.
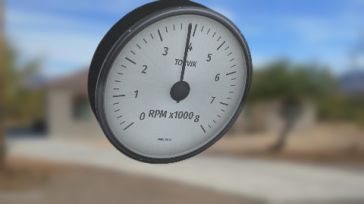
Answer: 3800rpm
